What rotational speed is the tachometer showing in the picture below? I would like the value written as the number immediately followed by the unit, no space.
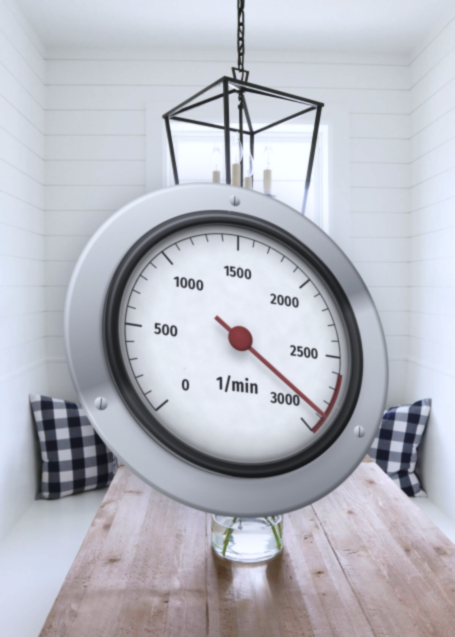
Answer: 2900rpm
